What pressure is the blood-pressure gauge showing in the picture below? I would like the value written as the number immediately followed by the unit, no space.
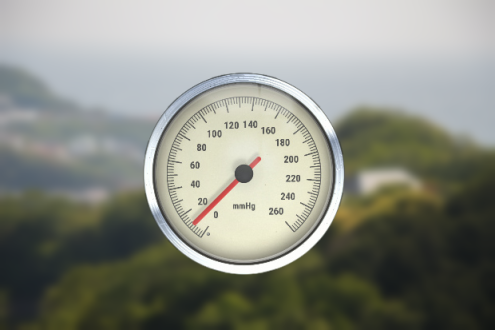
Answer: 10mmHg
